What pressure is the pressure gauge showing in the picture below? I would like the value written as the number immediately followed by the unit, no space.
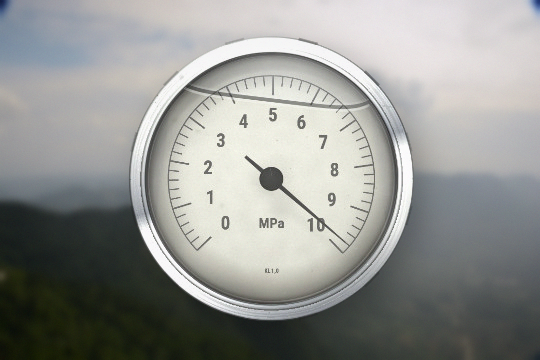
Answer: 9.8MPa
